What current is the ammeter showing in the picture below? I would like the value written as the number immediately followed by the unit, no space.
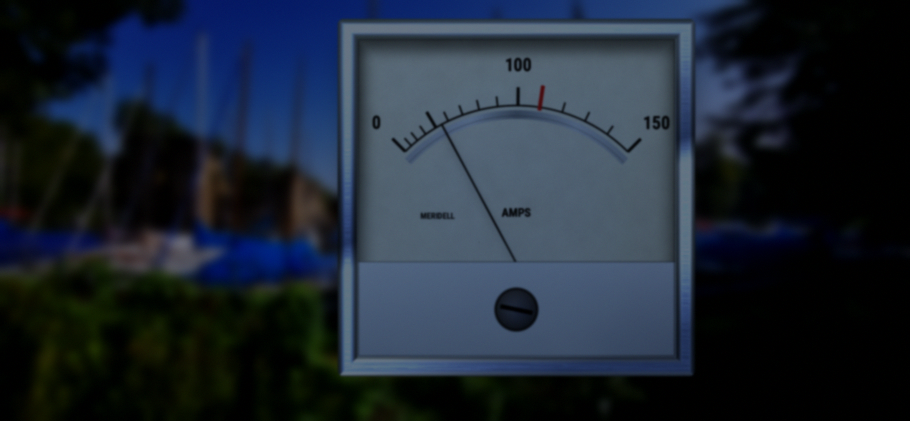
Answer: 55A
